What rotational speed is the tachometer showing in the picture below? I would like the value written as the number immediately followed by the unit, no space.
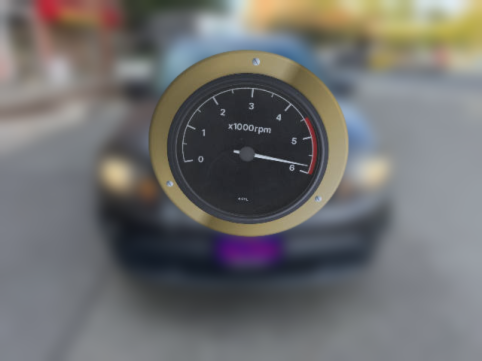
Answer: 5750rpm
